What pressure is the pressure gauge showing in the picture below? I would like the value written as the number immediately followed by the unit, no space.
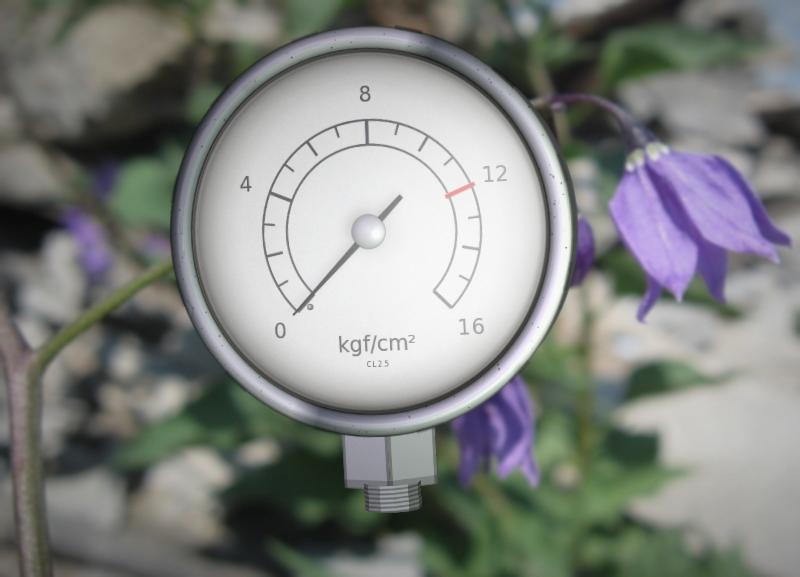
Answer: 0kg/cm²
